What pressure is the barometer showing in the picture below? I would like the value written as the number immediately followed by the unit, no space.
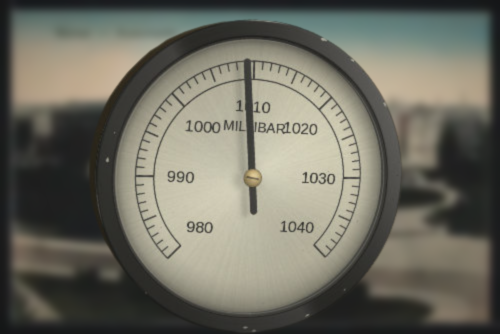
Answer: 1009mbar
